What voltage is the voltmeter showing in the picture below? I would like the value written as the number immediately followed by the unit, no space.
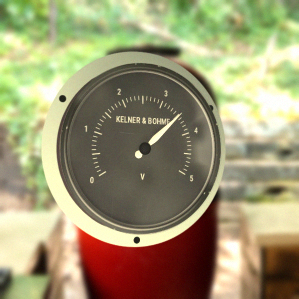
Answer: 3.5V
